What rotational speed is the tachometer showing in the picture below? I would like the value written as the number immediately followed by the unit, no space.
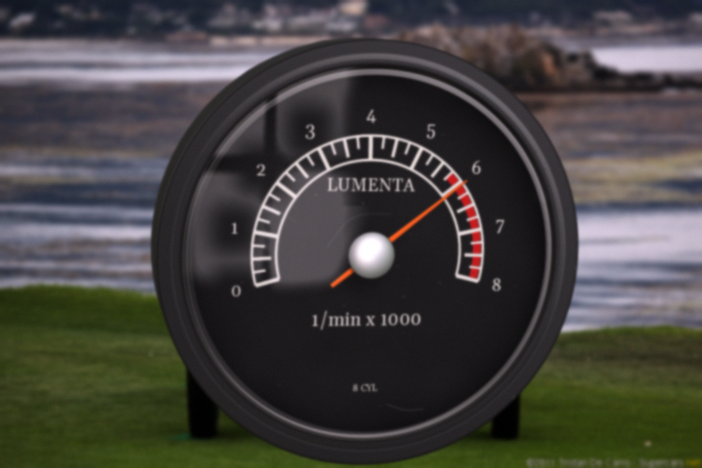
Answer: 6000rpm
